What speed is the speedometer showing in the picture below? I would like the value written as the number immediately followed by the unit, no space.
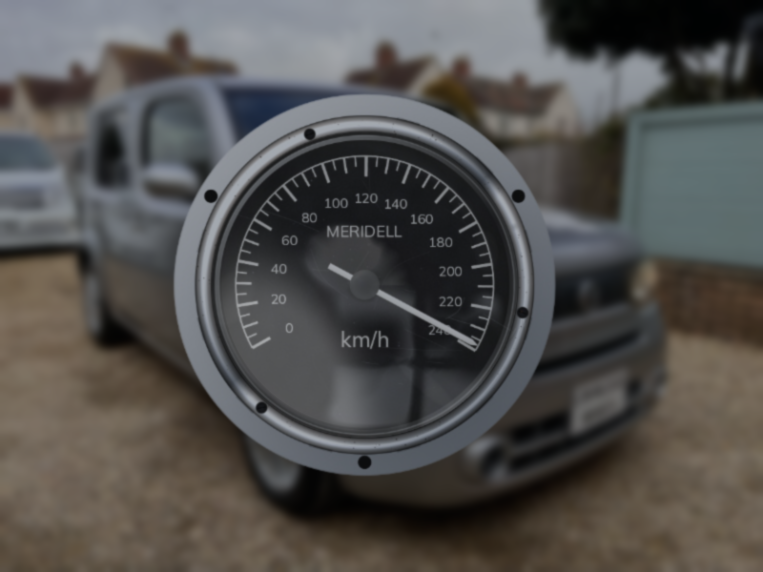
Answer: 237.5km/h
